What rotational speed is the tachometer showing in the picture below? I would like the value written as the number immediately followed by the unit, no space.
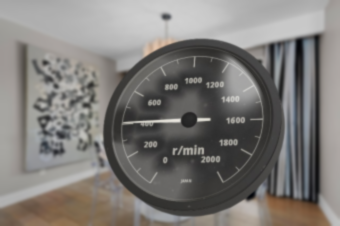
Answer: 400rpm
